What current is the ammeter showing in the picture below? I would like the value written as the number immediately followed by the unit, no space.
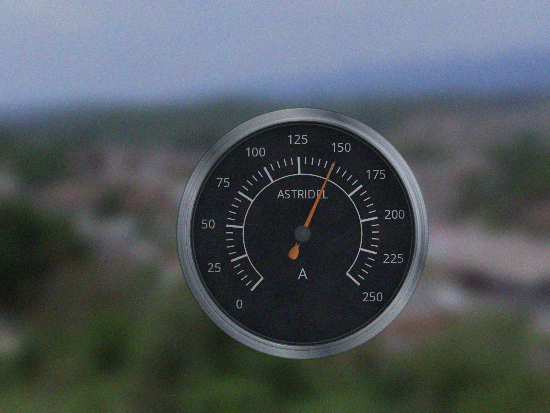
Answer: 150A
